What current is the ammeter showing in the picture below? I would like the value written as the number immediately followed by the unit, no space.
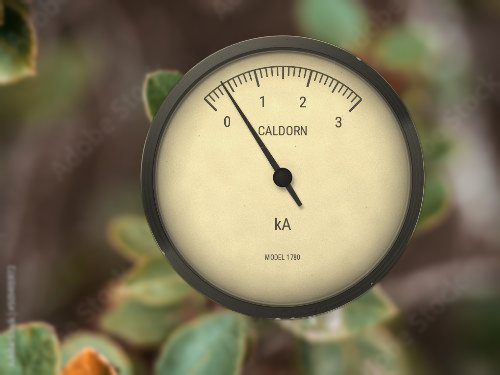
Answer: 0.4kA
